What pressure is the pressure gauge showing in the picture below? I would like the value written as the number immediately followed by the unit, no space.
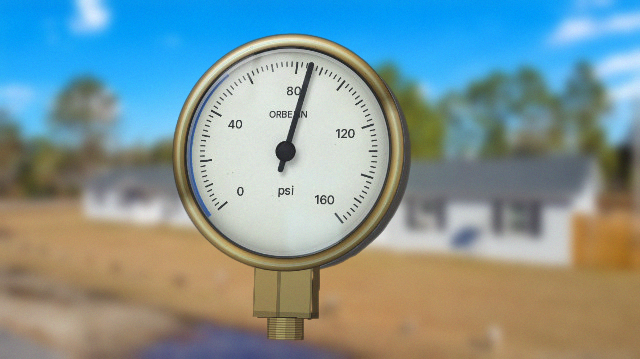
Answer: 86psi
